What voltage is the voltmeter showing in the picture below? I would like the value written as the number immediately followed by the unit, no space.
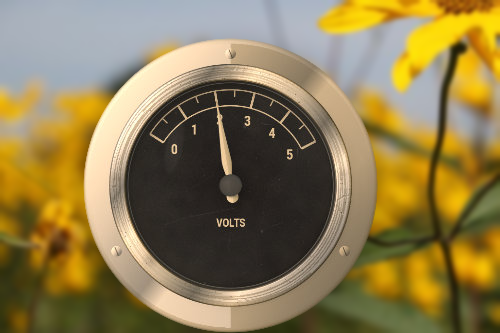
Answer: 2V
